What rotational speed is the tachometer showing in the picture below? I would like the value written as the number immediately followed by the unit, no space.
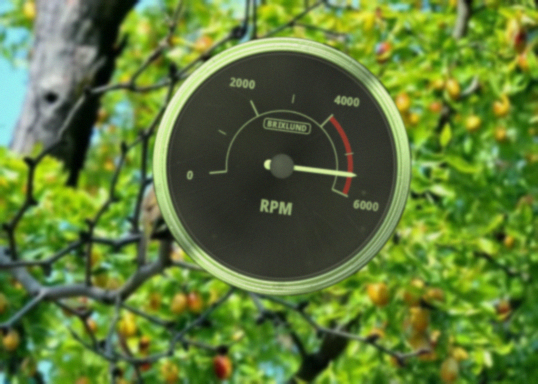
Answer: 5500rpm
